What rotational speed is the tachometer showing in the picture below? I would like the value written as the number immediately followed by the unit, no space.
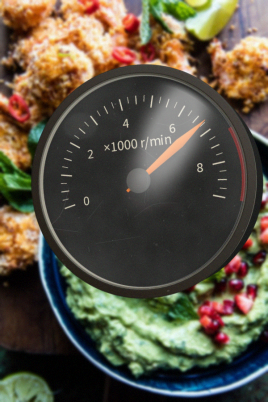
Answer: 6750rpm
